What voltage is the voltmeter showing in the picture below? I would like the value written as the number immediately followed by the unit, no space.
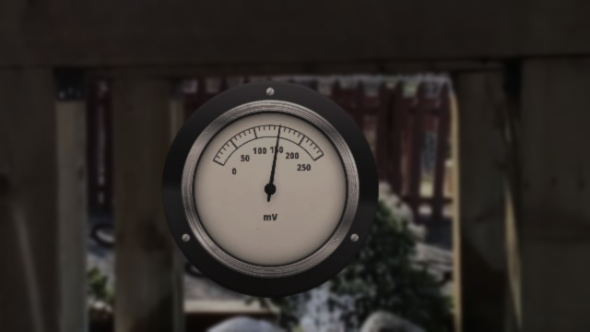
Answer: 150mV
